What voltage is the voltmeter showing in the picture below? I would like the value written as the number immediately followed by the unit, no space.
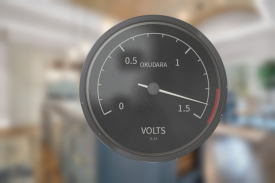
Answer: 1.4V
